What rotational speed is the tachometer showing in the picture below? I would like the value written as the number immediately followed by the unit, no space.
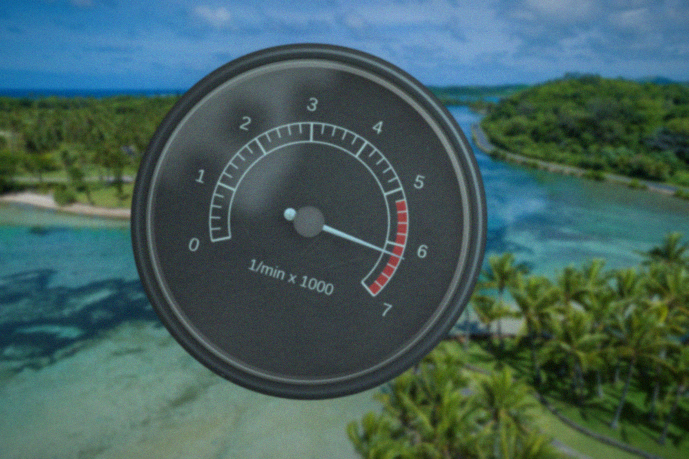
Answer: 6200rpm
